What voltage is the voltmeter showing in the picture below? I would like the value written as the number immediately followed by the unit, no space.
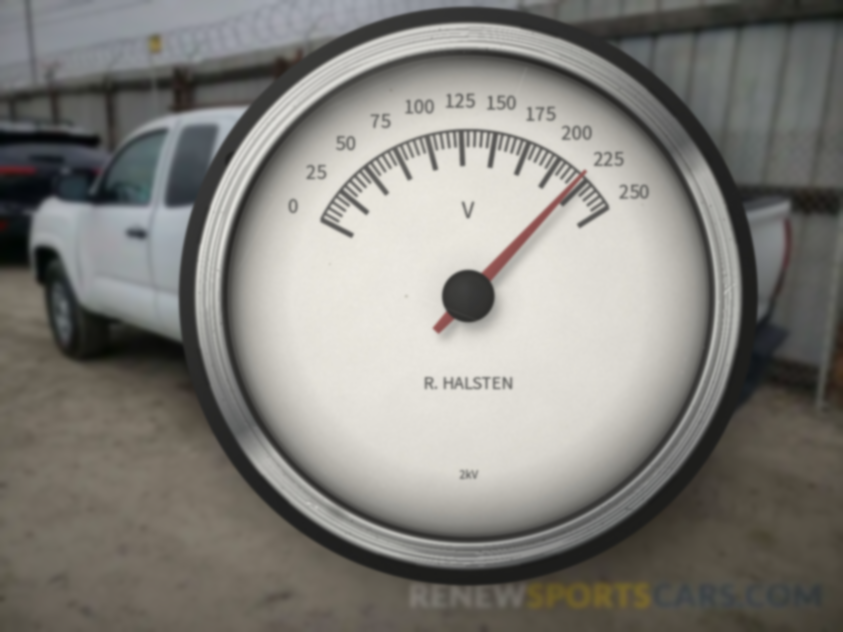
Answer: 220V
